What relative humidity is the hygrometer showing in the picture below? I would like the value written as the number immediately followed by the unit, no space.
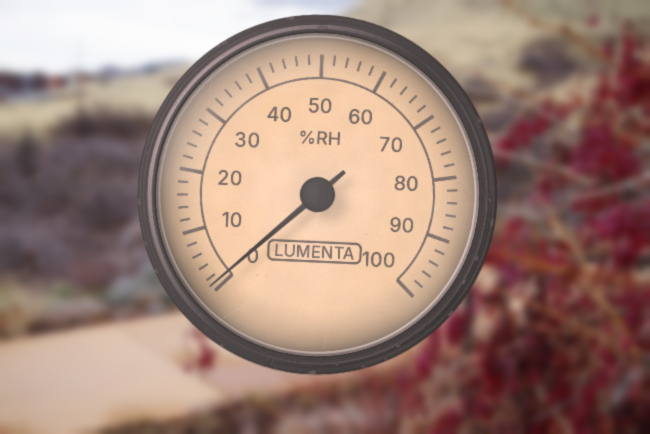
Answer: 1%
